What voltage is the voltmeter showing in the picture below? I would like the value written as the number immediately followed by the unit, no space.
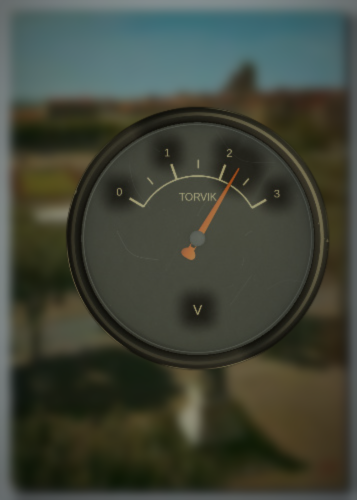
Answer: 2.25V
